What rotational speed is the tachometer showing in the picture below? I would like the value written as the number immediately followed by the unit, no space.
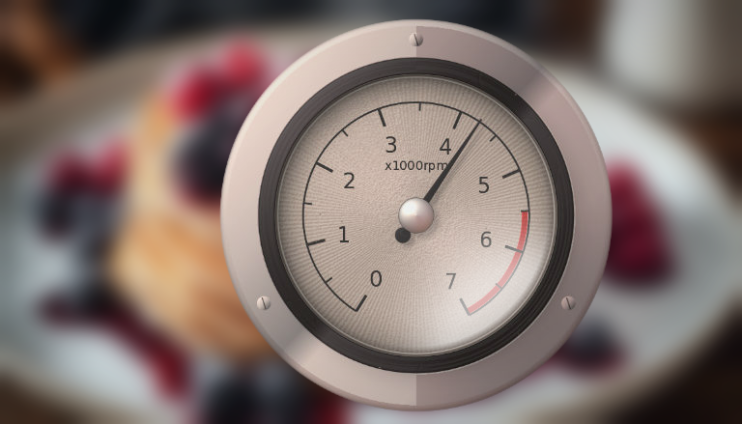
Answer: 4250rpm
